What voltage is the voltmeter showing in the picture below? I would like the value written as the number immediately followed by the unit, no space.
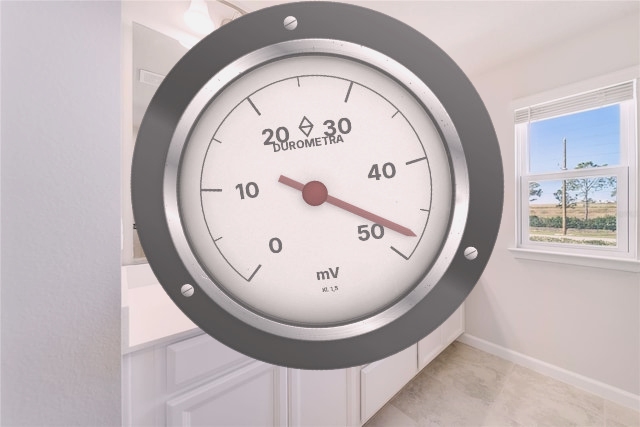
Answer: 47.5mV
